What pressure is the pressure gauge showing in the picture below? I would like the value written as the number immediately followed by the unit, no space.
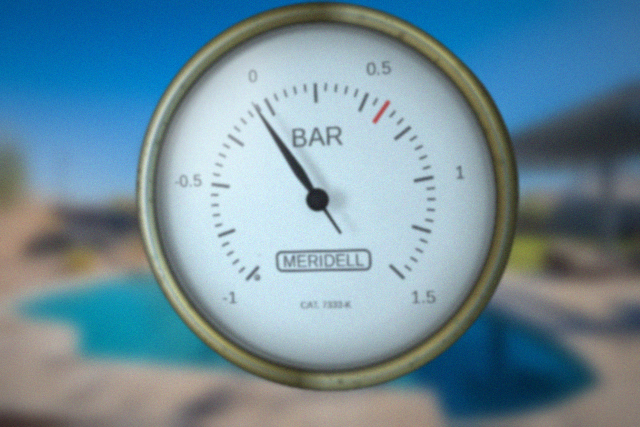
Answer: -0.05bar
